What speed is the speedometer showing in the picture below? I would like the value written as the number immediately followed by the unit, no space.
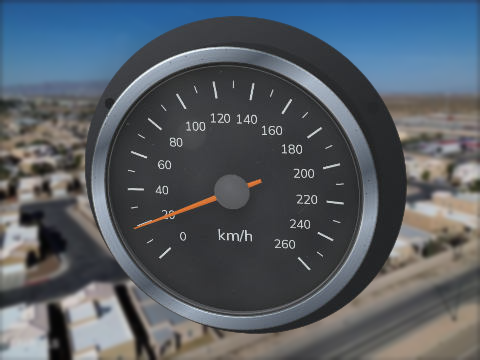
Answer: 20km/h
